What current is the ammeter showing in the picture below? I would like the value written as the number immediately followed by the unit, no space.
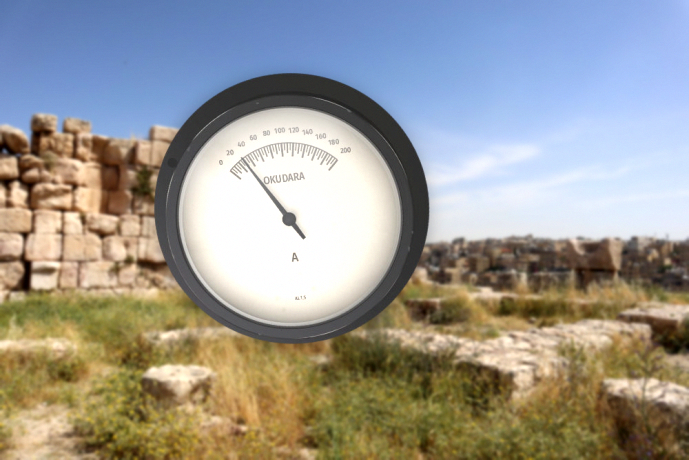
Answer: 30A
